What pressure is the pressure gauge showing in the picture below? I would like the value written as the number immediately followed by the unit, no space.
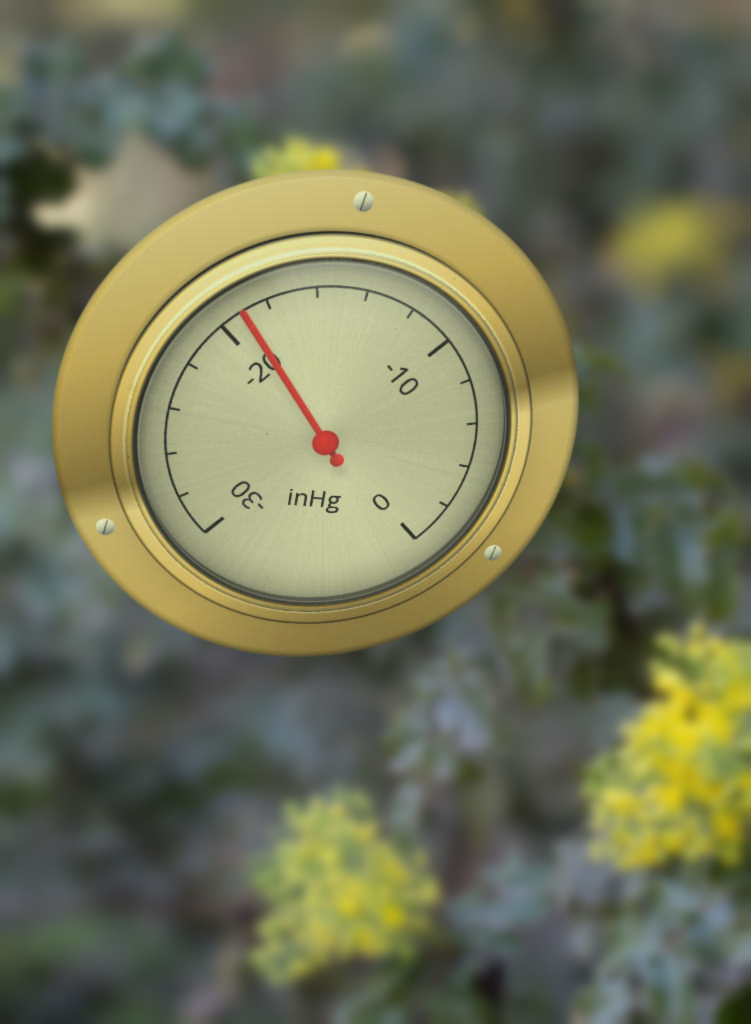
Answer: -19inHg
